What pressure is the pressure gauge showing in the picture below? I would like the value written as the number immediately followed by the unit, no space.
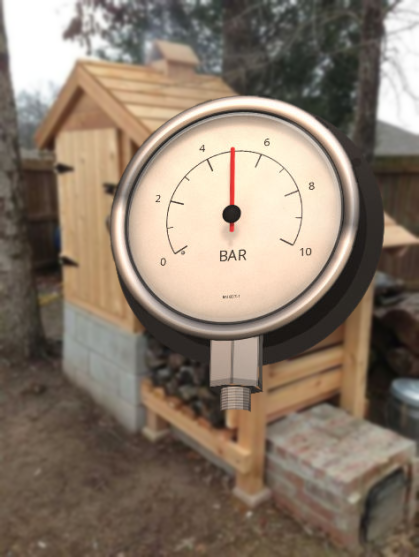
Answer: 5bar
